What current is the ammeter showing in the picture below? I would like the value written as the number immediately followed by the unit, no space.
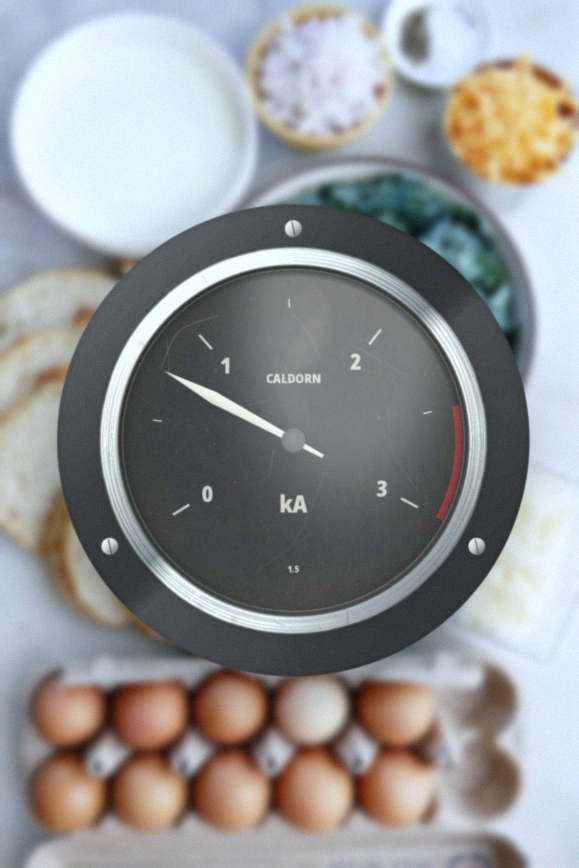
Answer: 0.75kA
